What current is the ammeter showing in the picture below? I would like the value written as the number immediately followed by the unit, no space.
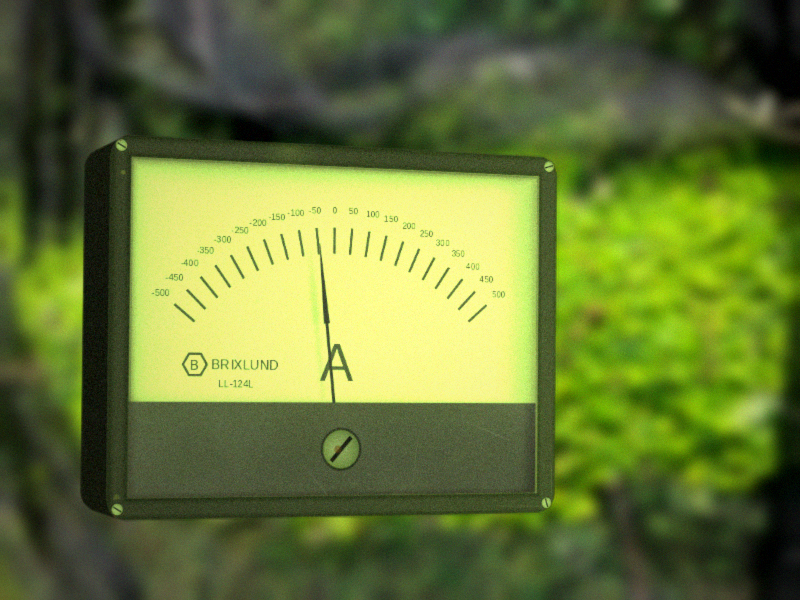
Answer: -50A
